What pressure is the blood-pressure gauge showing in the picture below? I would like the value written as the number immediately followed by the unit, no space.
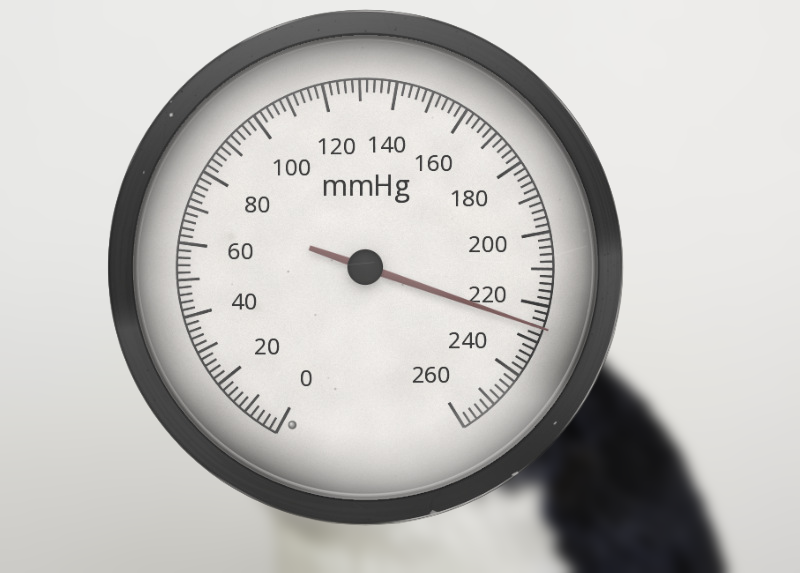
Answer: 226mmHg
